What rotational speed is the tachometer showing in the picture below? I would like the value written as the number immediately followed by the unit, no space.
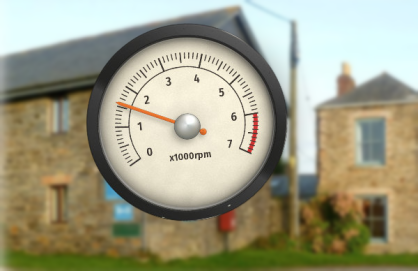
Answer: 1600rpm
